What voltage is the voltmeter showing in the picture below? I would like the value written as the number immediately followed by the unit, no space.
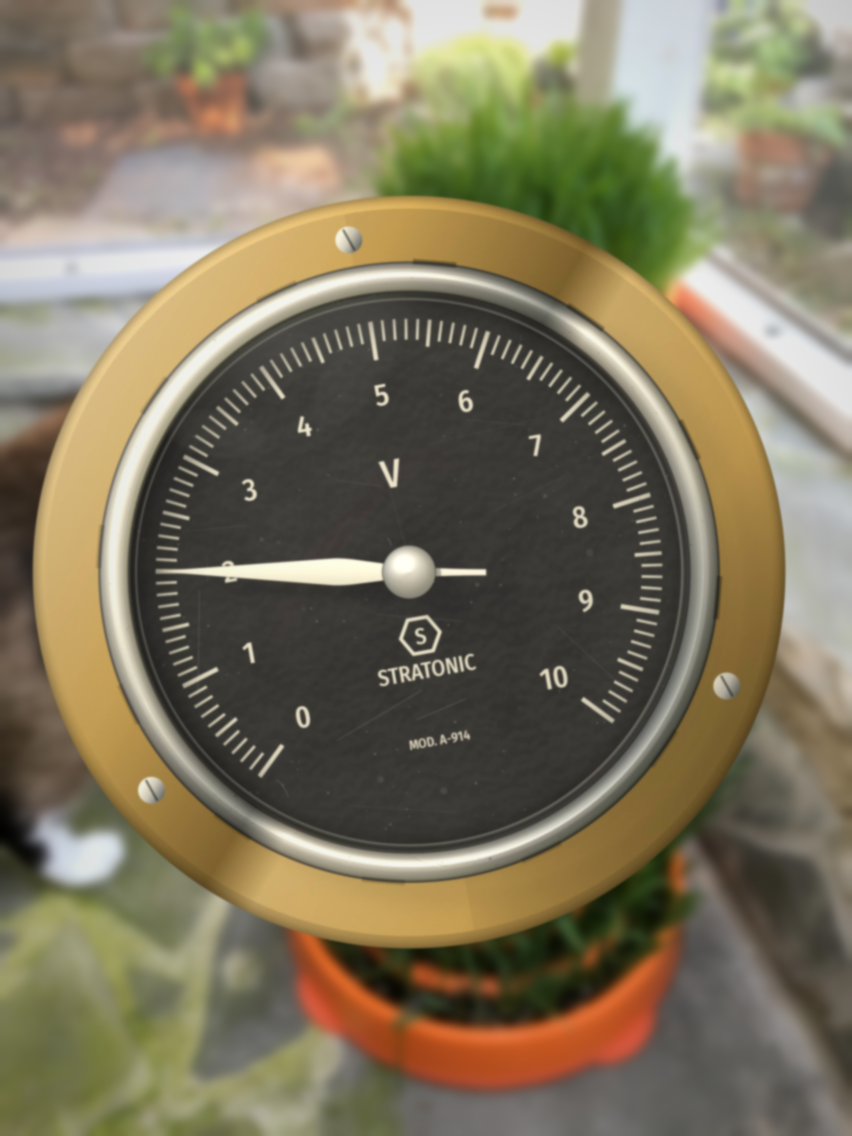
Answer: 2V
